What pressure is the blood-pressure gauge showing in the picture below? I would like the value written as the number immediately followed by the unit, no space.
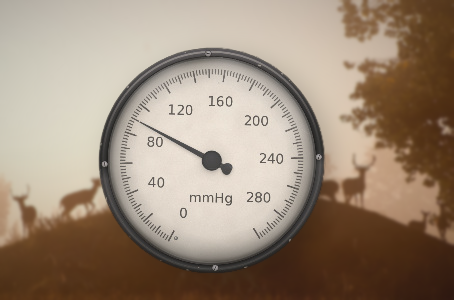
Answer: 90mmHg
